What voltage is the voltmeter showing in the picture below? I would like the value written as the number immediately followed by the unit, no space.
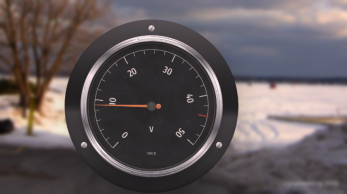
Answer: 9V
